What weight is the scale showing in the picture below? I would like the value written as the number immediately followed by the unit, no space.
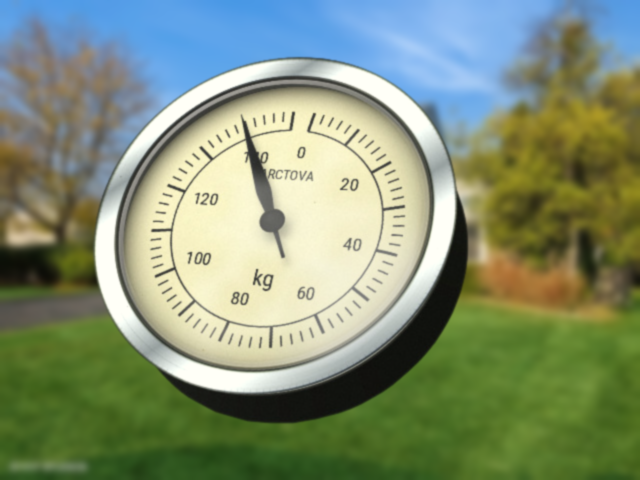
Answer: 140kg
